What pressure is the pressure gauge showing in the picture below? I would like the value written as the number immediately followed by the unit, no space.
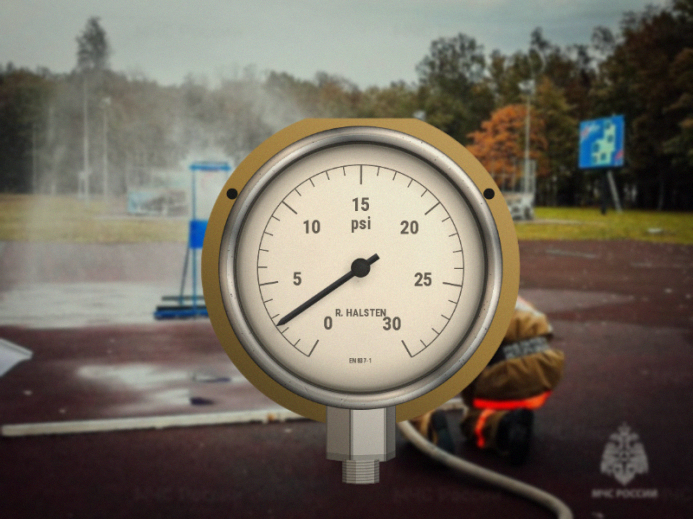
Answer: 2.5psi
